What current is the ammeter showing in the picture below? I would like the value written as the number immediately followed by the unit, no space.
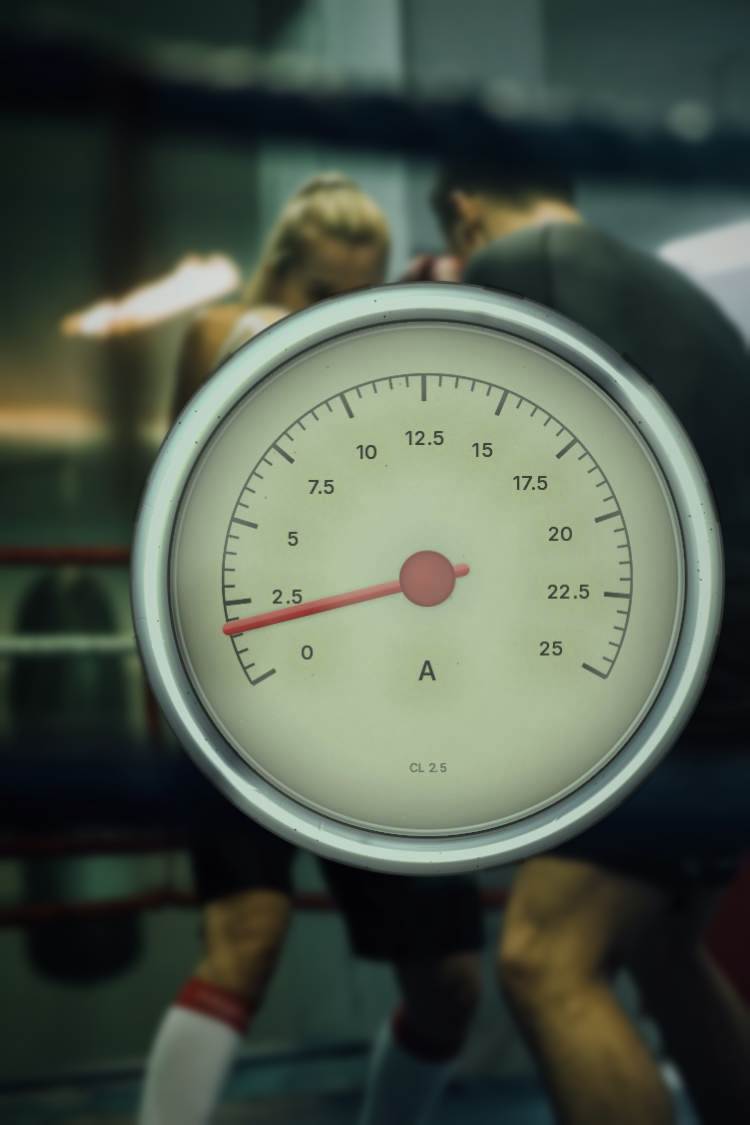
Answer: 1.75A
